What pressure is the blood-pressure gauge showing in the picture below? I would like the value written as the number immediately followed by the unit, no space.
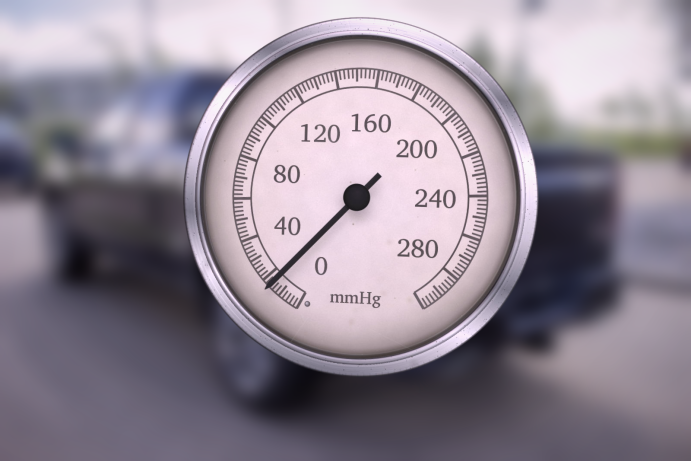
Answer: 16mmHg
